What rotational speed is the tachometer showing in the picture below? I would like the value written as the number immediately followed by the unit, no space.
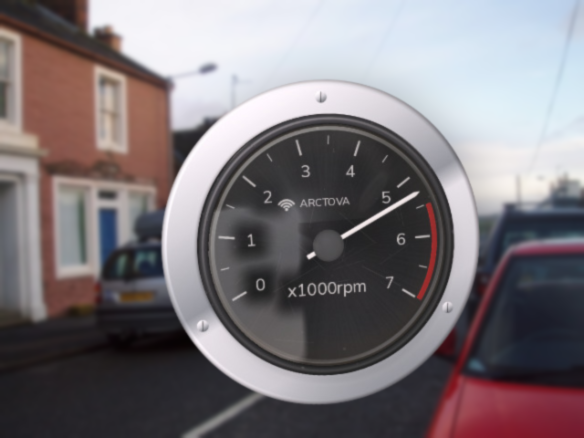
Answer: 5250rpm
